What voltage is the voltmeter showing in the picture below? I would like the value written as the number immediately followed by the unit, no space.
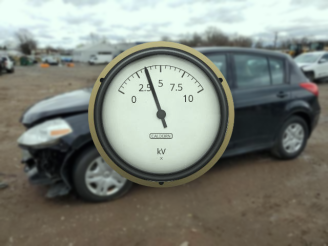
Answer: 3.5kV
